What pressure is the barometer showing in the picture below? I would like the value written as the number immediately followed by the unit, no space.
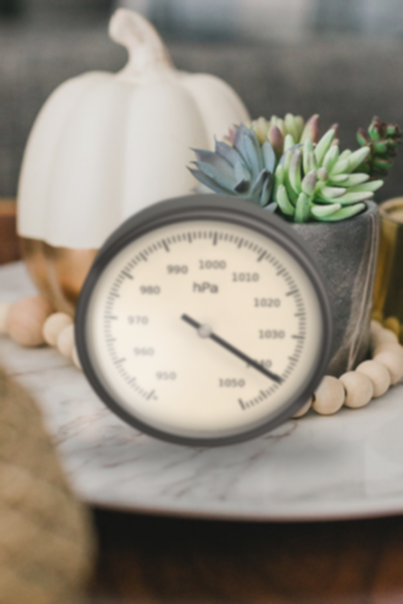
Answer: 1040hPa
